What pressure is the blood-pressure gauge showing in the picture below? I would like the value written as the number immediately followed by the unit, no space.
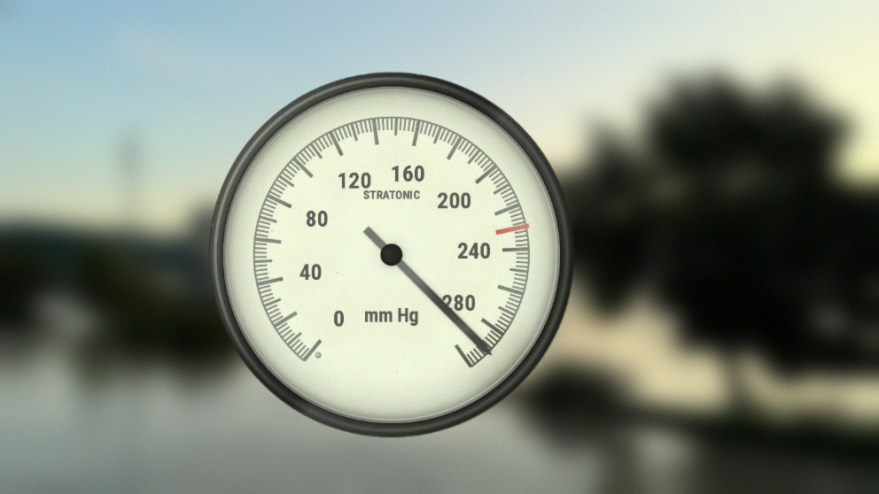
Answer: 290mmHg
